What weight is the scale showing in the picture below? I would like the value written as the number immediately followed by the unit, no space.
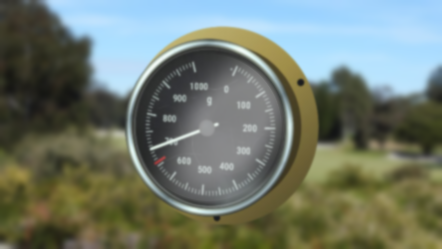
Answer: 700g
